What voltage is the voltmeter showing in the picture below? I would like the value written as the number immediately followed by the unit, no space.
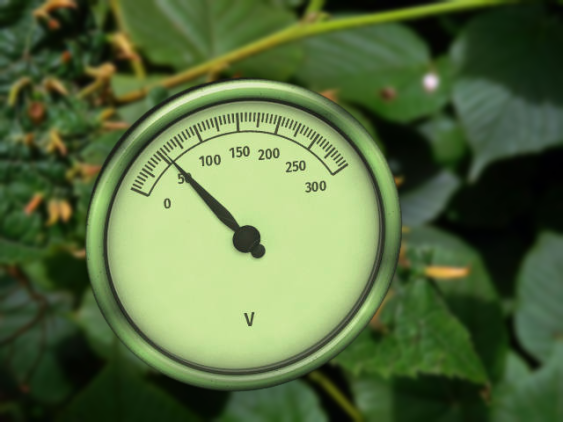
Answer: 55V
